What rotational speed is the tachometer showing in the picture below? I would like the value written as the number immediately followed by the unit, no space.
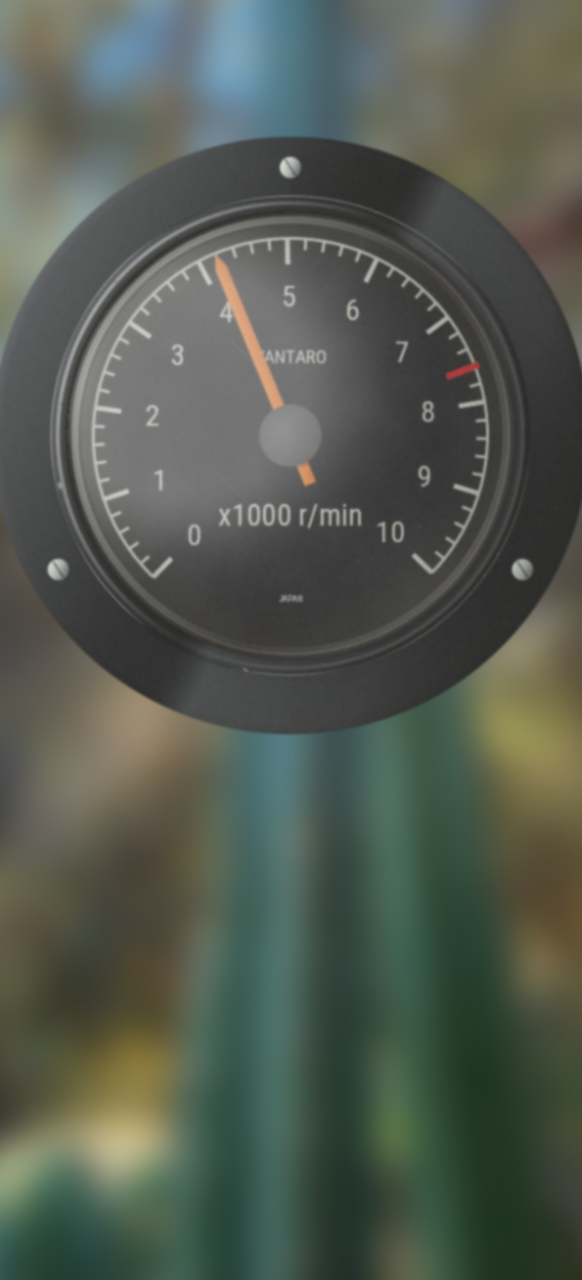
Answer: 4200rpm
